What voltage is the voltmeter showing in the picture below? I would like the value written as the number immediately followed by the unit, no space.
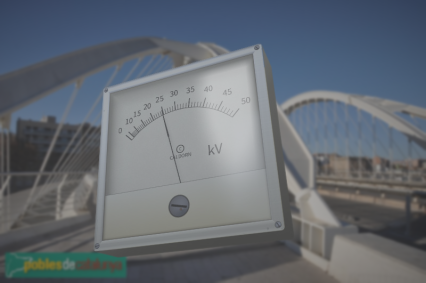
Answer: 25kV
